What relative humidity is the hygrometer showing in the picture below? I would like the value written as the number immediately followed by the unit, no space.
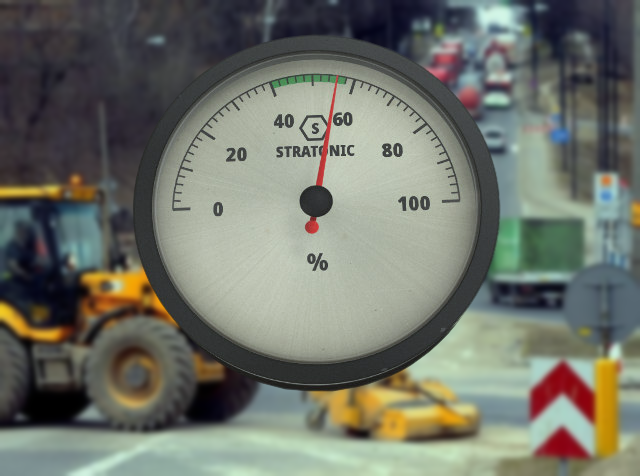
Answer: 56%
